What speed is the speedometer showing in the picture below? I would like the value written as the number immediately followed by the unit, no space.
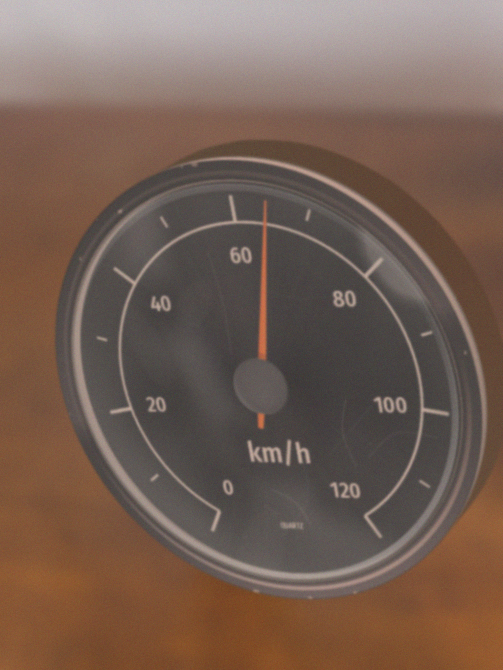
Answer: 65km/h
